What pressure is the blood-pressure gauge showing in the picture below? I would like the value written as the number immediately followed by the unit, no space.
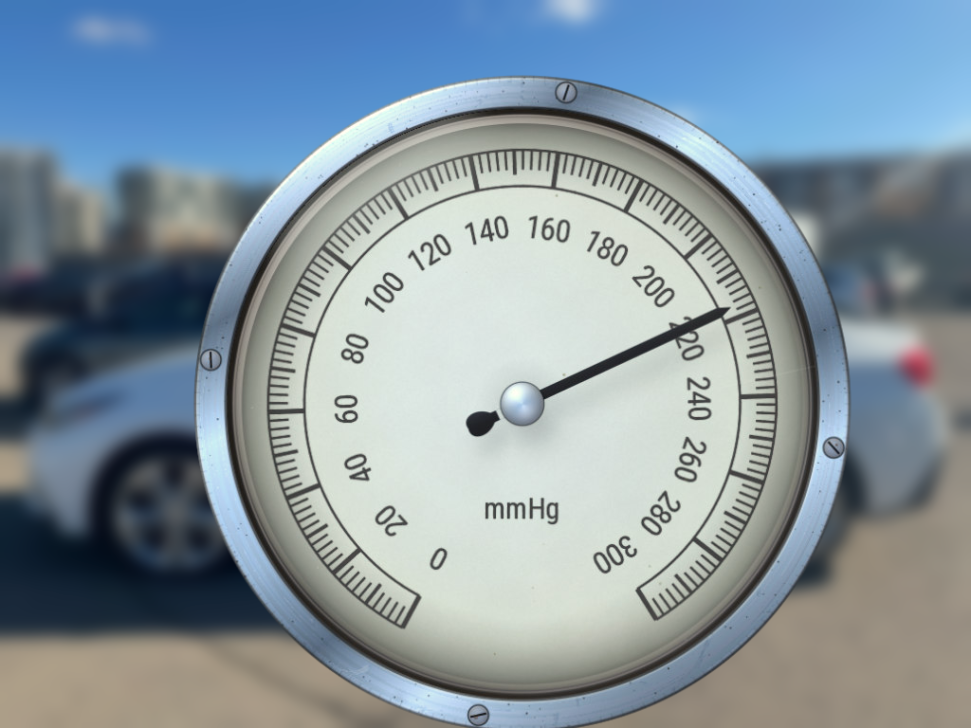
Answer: 217mmHg
